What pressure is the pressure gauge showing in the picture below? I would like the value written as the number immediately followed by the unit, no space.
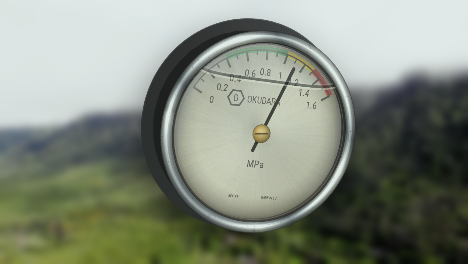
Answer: 1.1MPa
